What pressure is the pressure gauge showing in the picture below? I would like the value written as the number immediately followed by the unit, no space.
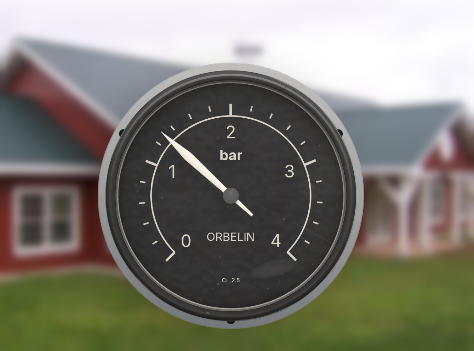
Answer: 1.3bar
